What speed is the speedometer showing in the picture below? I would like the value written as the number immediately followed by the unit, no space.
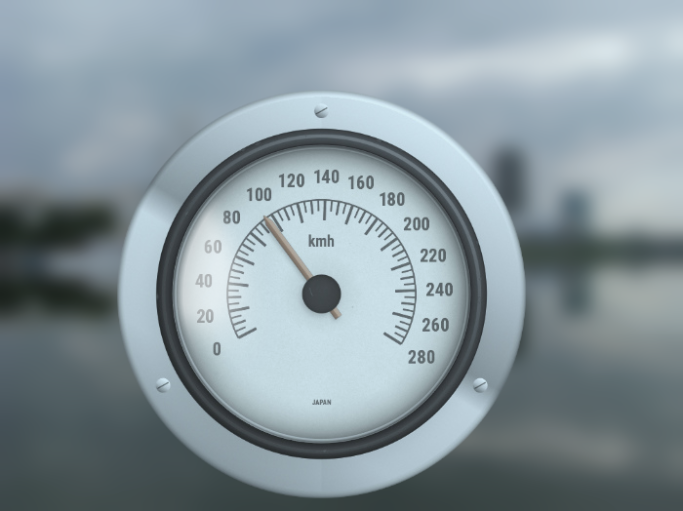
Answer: 95km/h
